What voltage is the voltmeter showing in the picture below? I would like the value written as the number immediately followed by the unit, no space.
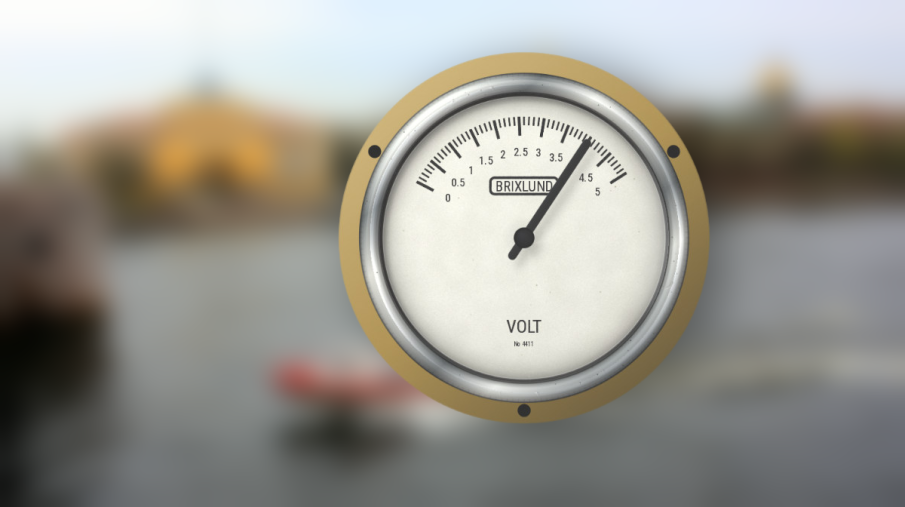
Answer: 4V
